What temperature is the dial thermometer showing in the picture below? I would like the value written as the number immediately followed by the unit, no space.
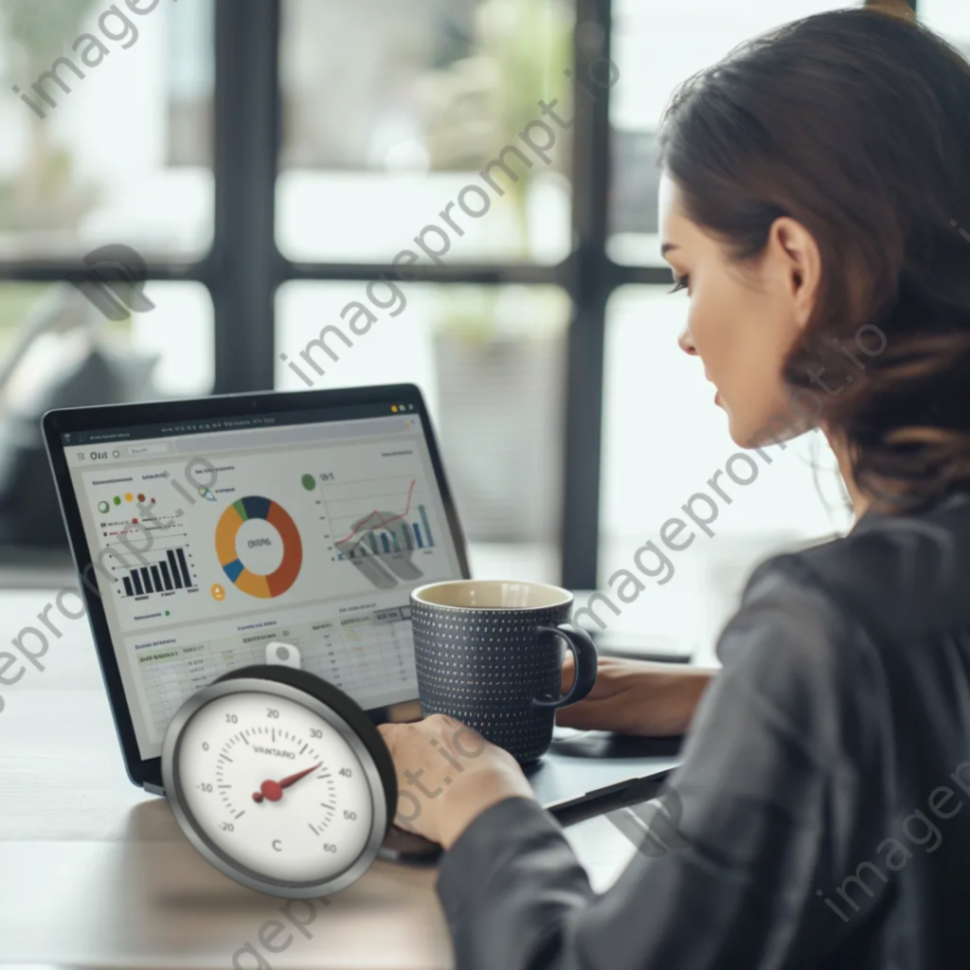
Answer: 36°C
